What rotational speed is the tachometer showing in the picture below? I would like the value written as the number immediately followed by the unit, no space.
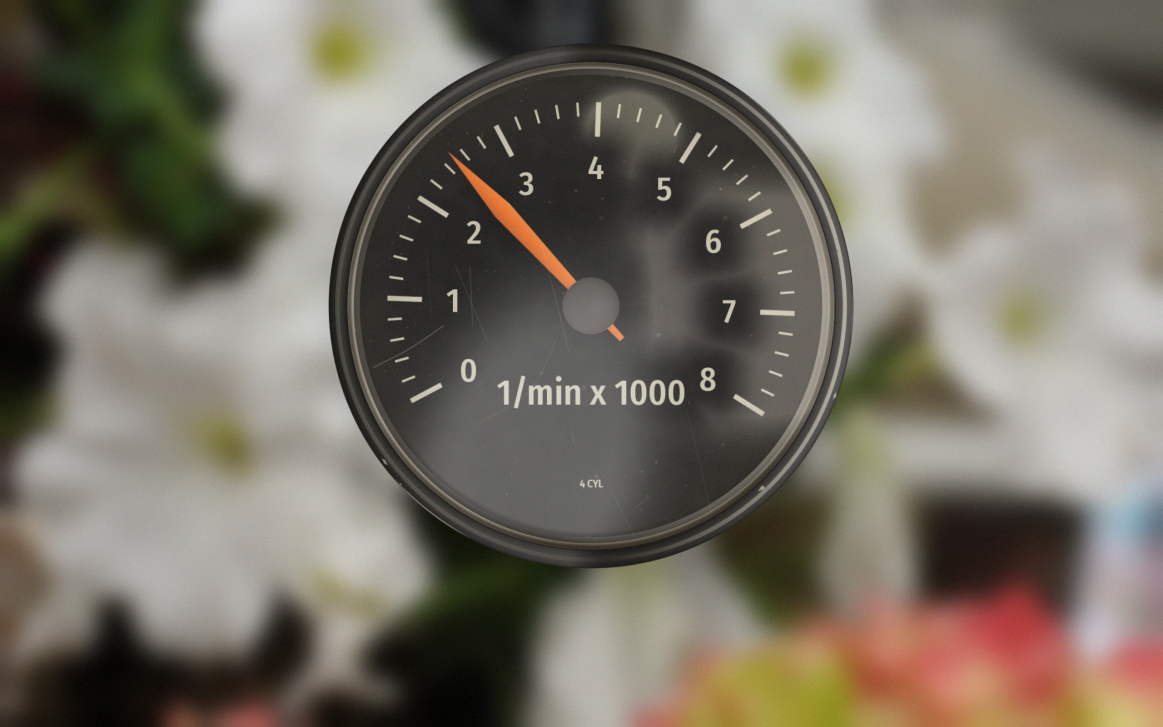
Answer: 2500rpm
